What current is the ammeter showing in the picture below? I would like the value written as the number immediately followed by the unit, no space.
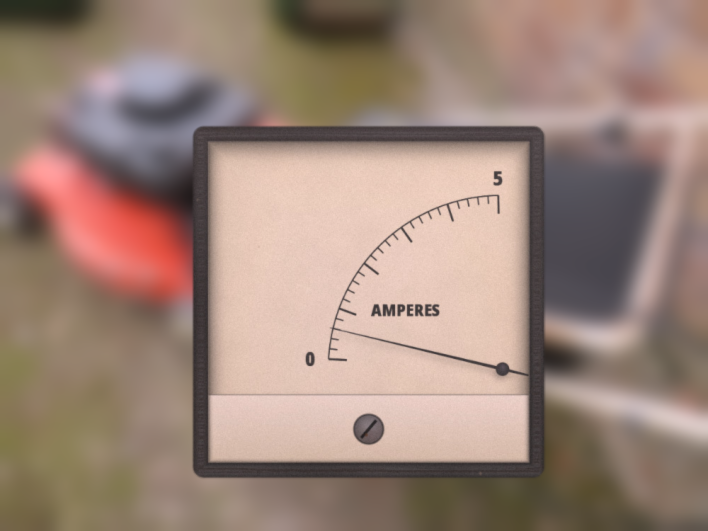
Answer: 0.6A
